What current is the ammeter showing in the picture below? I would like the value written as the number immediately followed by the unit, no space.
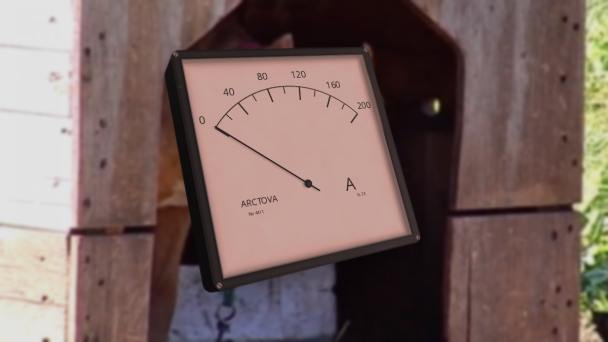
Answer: 0A
